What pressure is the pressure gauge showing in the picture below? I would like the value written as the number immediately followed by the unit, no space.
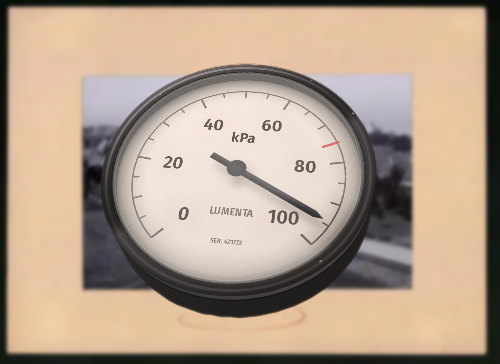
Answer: 95kPa
